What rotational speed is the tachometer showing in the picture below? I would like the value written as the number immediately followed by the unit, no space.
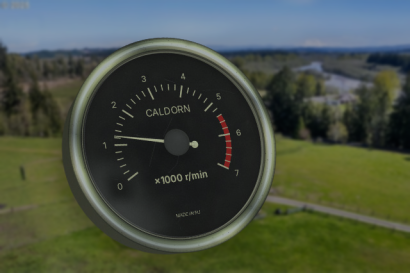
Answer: 1200rpm
